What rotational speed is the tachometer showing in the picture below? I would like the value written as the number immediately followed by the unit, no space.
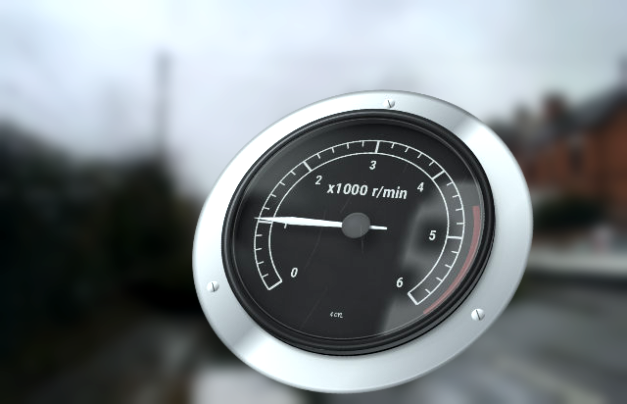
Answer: 1000rpm
